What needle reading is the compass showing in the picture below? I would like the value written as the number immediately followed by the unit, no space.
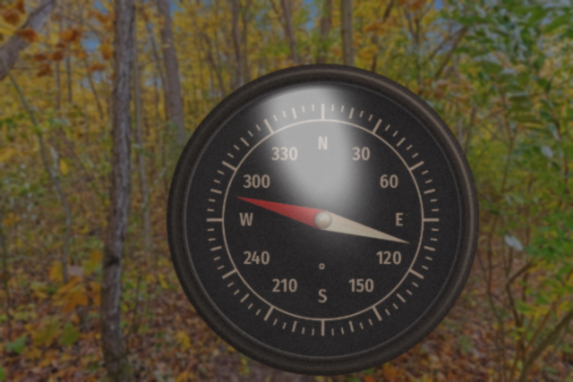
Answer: 285°
